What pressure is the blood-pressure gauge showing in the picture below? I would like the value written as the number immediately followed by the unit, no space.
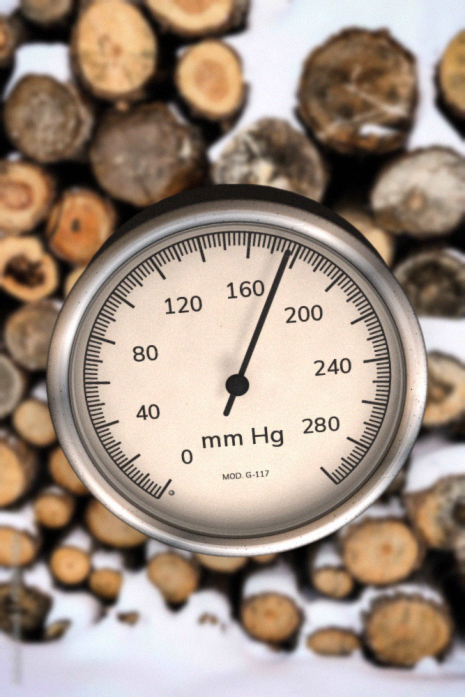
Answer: 176mmHg
